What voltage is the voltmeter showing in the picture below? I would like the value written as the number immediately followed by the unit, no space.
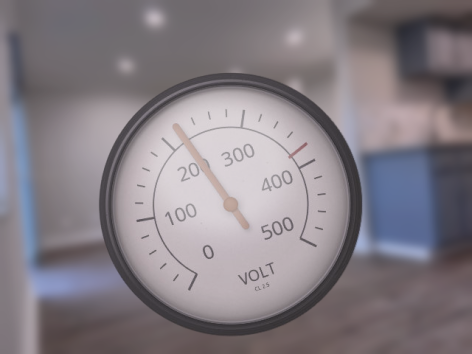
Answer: 220V
